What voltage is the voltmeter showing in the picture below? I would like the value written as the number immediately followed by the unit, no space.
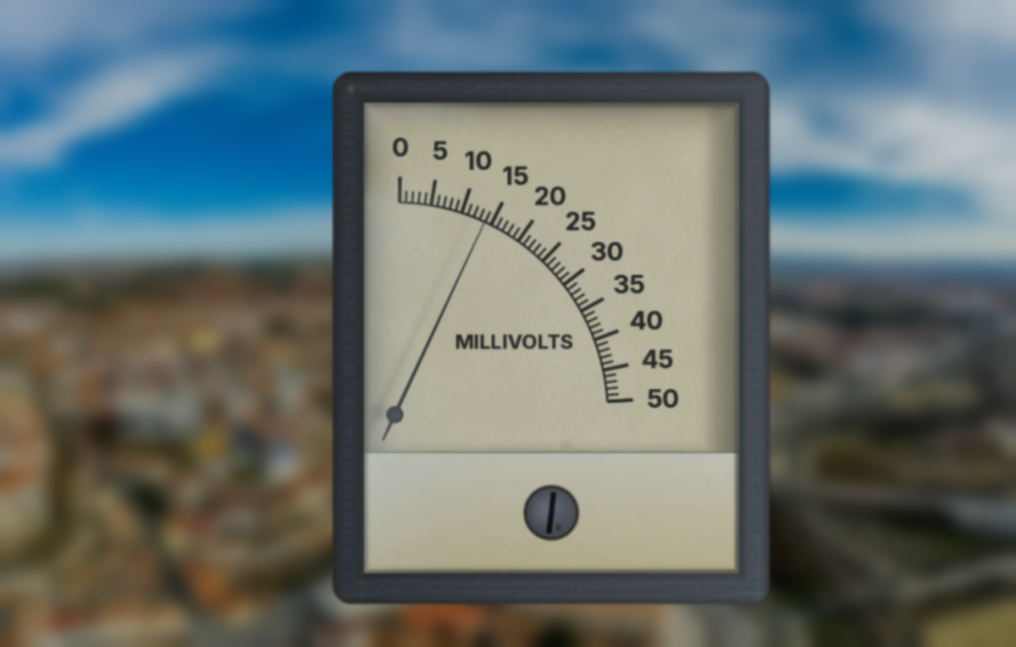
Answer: 14mV
